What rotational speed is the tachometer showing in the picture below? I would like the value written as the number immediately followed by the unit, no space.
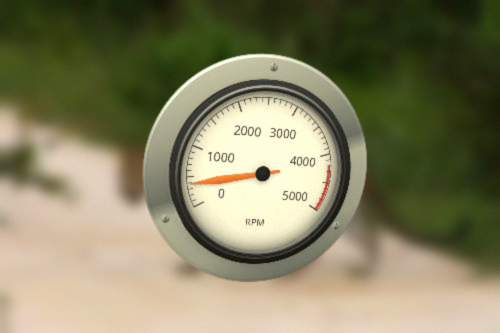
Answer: 400rpm
